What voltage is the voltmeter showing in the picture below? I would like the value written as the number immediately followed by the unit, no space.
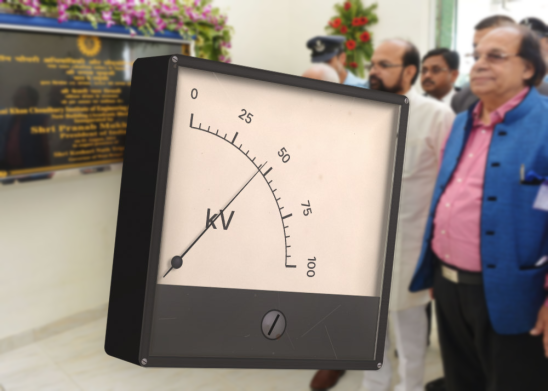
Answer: 45kV
